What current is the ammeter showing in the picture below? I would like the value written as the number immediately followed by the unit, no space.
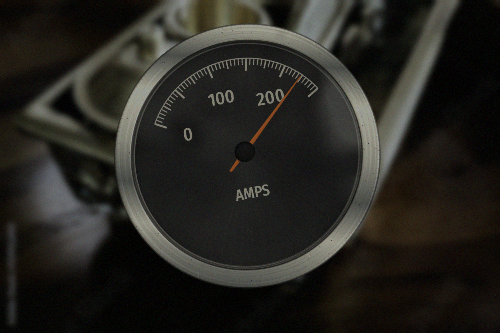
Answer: 225A
